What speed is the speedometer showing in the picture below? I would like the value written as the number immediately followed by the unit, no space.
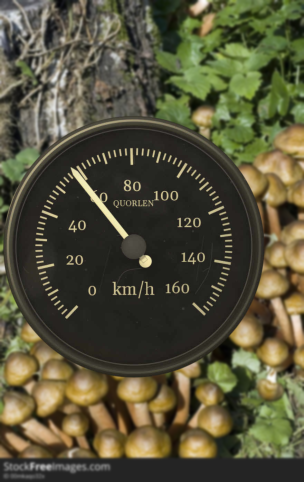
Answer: 58km/h
